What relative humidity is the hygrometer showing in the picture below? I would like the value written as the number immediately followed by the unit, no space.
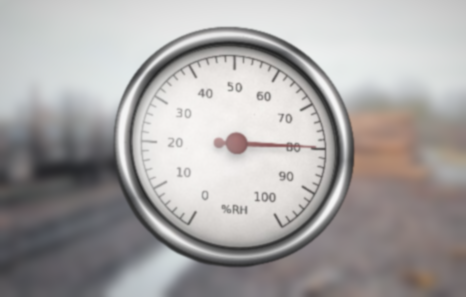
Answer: 80%
